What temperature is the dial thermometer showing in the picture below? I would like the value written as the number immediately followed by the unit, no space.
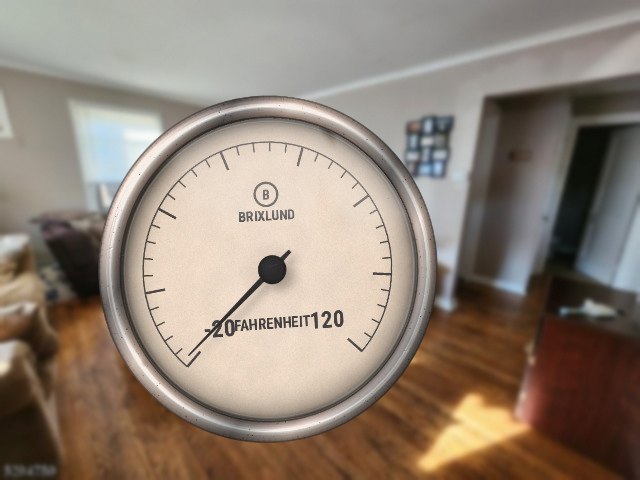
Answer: -18°F
